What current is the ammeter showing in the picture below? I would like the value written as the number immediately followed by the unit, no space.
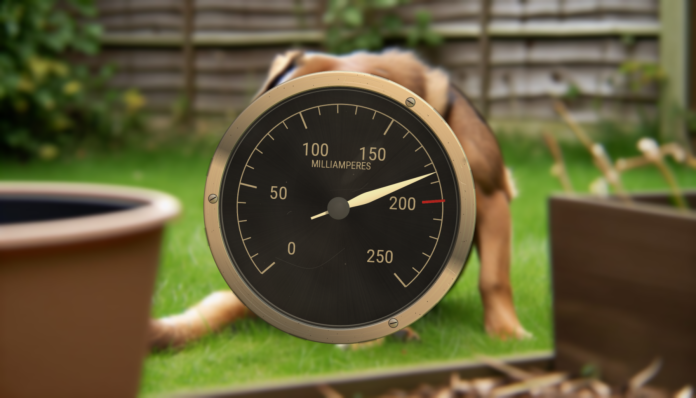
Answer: 185mA
